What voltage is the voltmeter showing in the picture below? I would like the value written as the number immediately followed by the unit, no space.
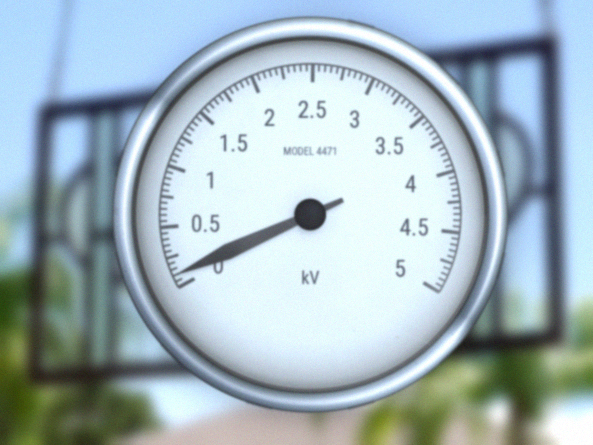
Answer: 0.1kV
